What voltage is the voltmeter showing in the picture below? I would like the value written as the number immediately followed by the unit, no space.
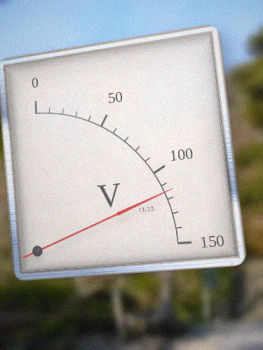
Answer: 115V
